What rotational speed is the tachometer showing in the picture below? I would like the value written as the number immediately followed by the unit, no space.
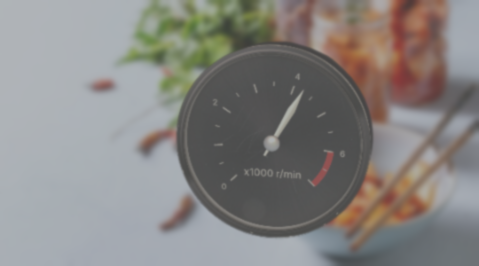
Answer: 4250rpm
